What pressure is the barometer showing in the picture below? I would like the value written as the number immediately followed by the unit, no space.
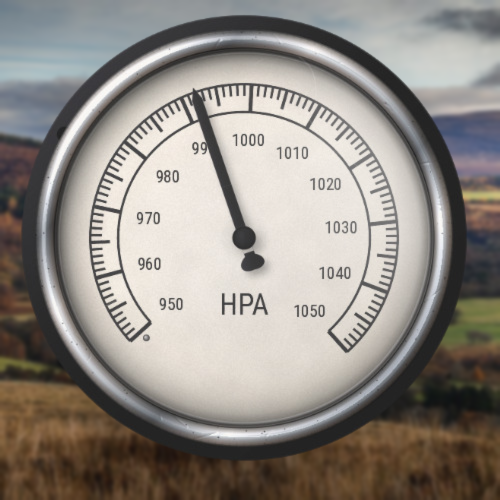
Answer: 992hPa
